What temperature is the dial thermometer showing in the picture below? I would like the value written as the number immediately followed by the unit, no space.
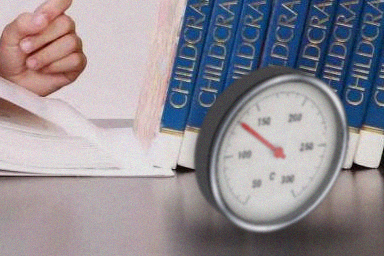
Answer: 130°C
